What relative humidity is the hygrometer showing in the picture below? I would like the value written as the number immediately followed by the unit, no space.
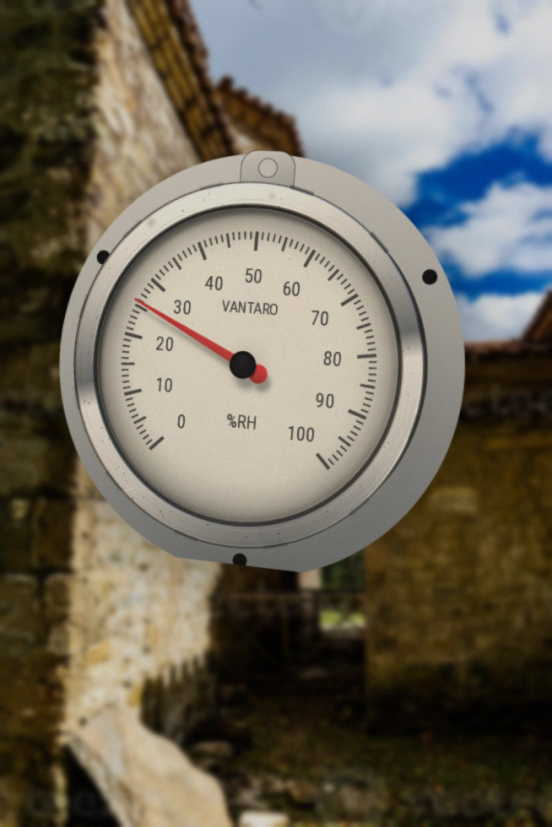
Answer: 26%
